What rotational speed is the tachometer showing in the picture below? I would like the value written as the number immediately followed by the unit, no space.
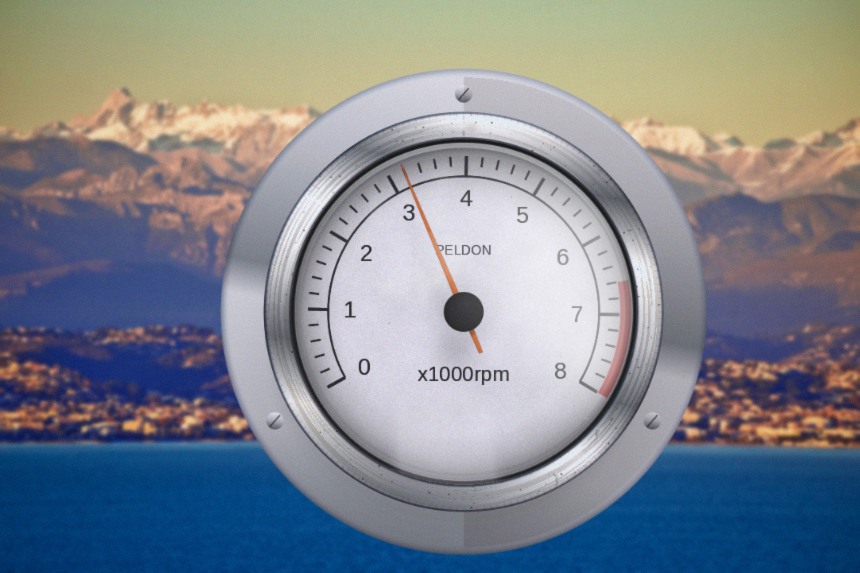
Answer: 3200rpm
